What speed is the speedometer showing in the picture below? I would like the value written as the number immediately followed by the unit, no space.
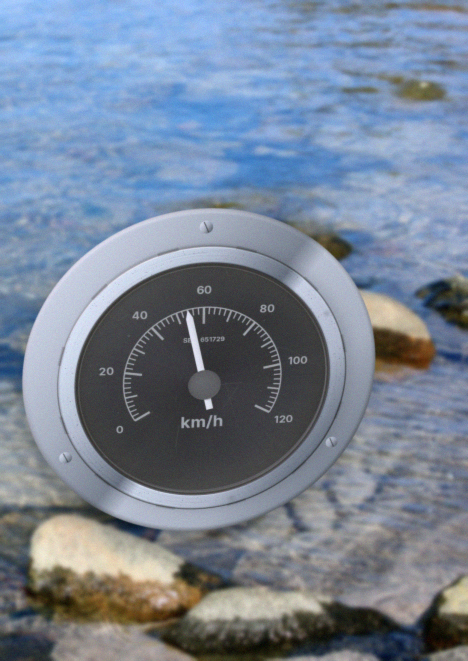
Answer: 54km/h
